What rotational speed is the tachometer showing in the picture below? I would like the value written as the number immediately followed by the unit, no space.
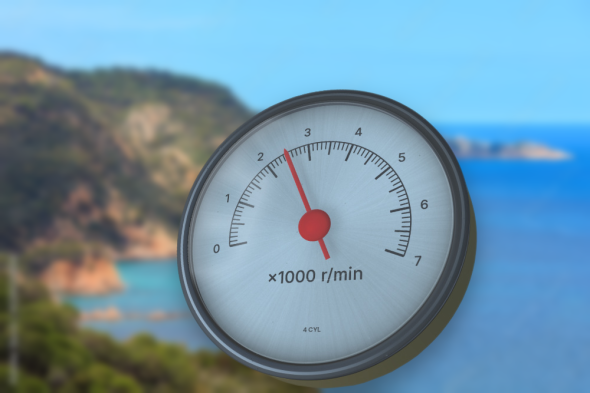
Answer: 2500rpm
